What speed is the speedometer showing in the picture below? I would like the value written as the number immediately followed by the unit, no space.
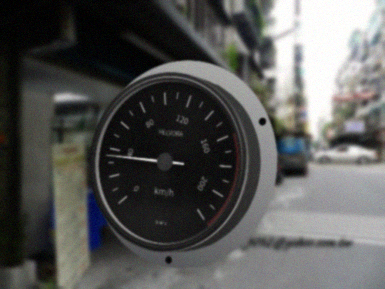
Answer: 35km/h
